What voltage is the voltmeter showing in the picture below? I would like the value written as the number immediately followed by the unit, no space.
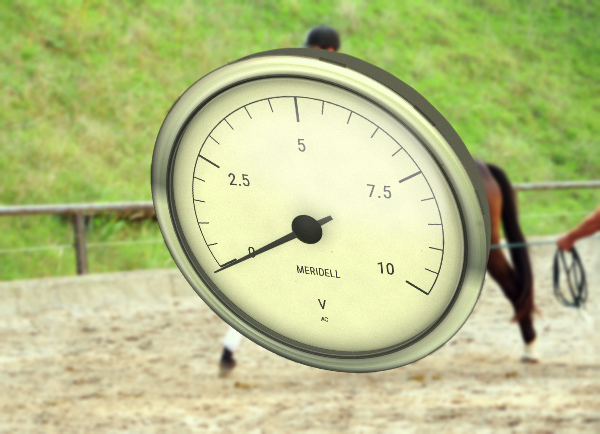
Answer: 0V
